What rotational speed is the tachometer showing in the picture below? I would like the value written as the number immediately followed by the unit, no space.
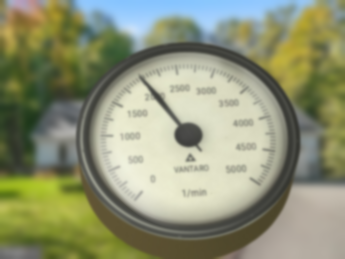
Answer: 2000rpm
